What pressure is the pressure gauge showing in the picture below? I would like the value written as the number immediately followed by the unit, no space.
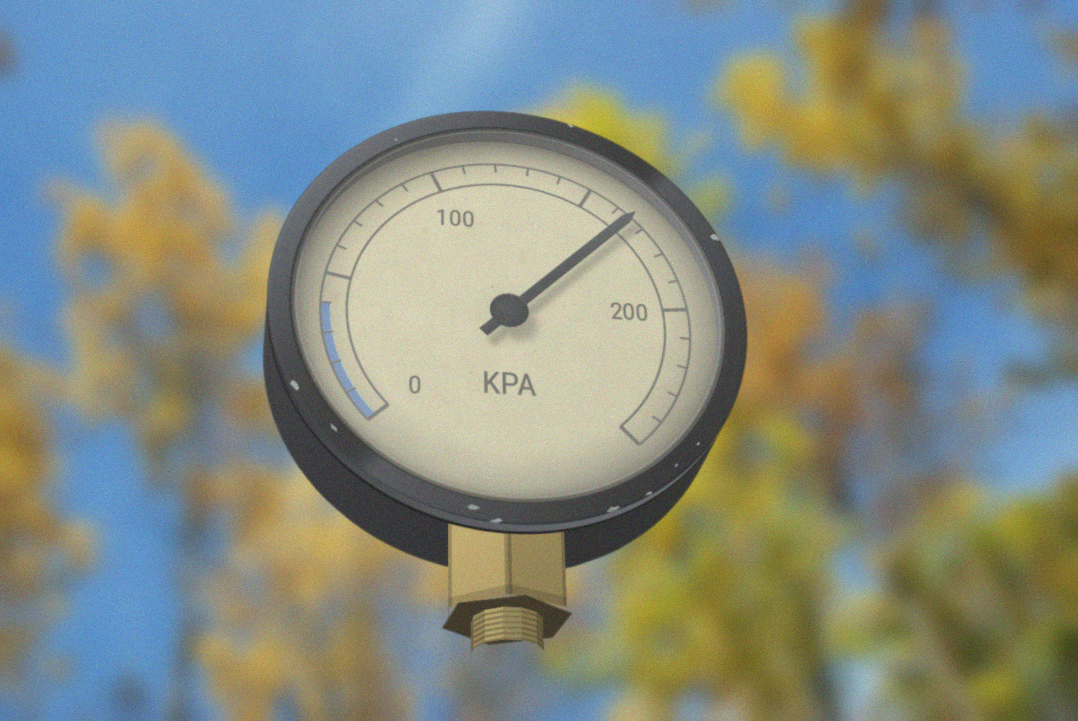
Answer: 165kPa
